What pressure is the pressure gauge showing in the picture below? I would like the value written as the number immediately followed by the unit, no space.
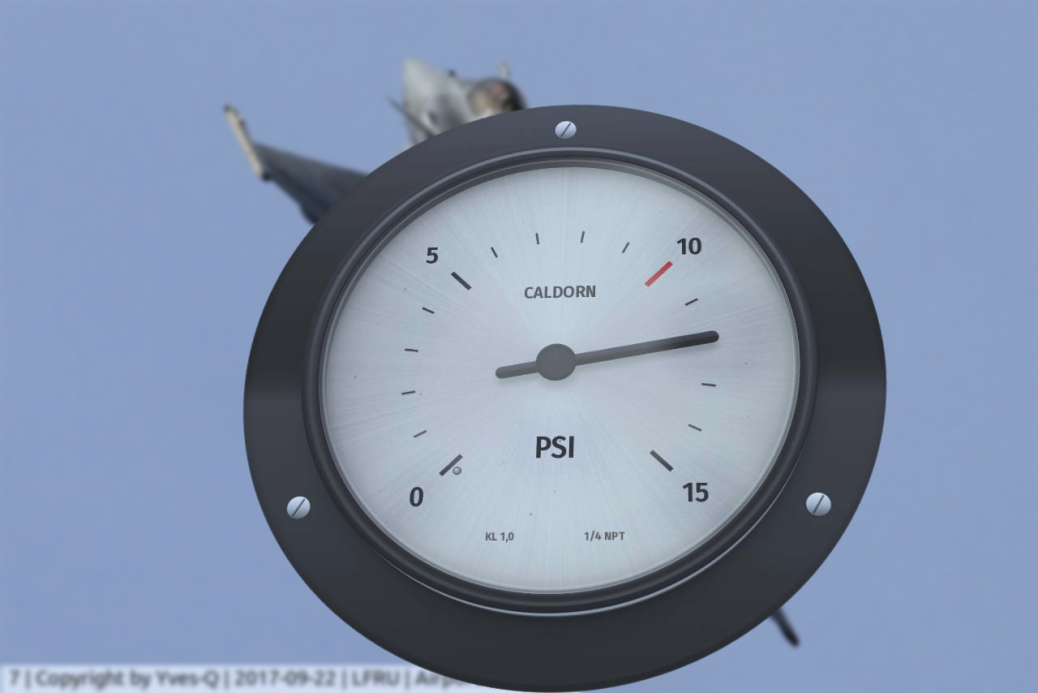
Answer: 12psi
